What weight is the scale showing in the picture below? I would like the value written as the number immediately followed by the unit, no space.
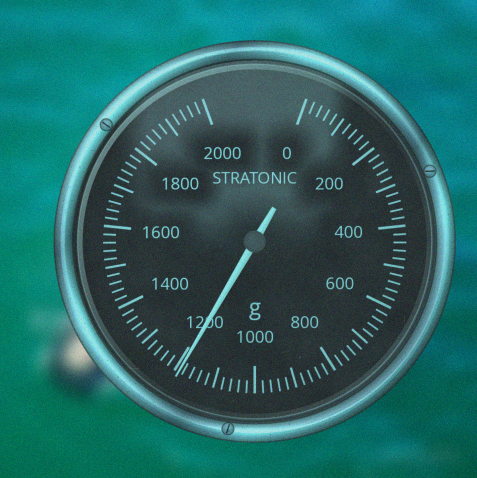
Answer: 1190g
